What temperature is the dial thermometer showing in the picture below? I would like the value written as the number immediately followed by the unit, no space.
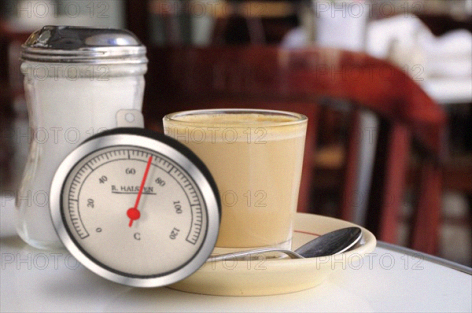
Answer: 70°C
